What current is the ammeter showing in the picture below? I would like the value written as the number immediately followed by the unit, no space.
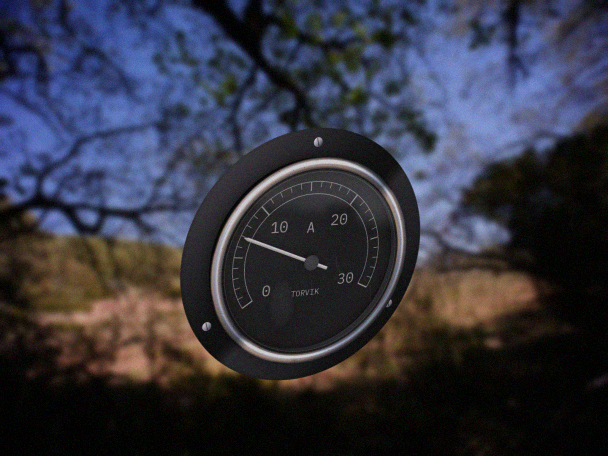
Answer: 7A
